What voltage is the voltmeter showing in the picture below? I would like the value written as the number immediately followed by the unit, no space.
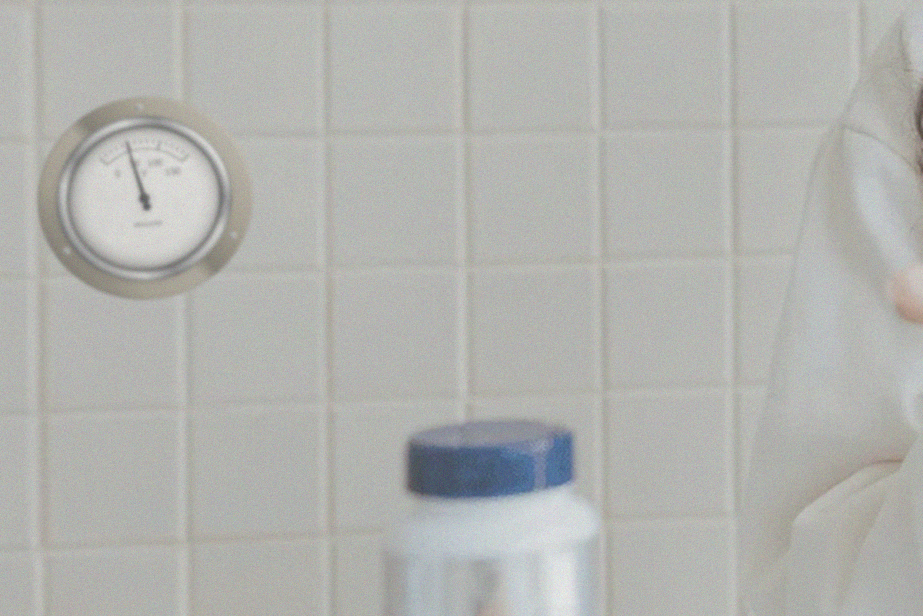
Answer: 50V
